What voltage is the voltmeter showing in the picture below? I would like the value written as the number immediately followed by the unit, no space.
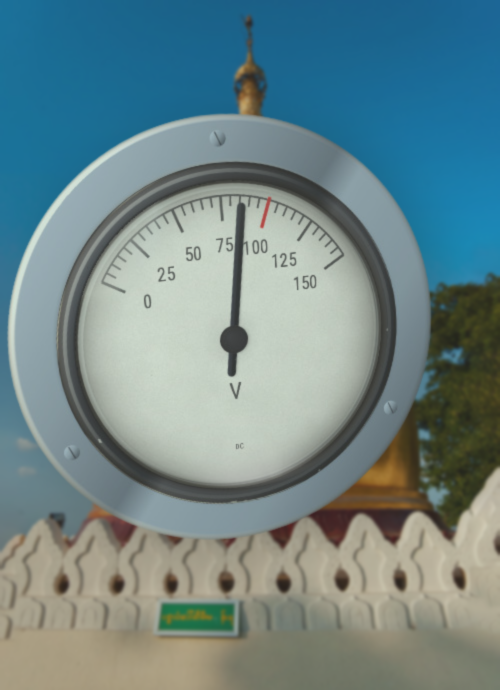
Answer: 85V
